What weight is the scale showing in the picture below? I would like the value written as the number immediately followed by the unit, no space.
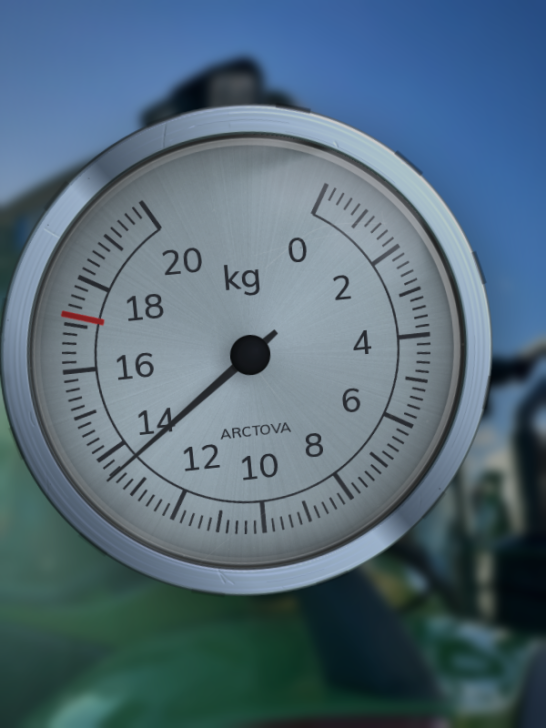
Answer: 13.6kg
